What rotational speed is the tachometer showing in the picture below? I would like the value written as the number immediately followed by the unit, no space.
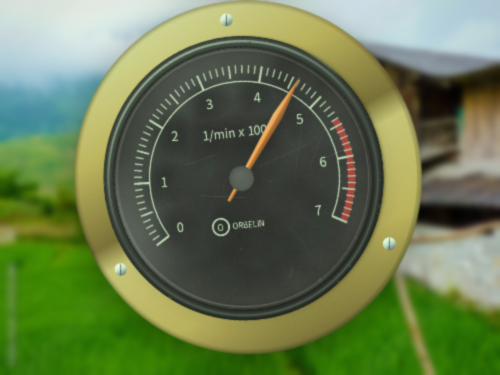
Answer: 4600rpm
